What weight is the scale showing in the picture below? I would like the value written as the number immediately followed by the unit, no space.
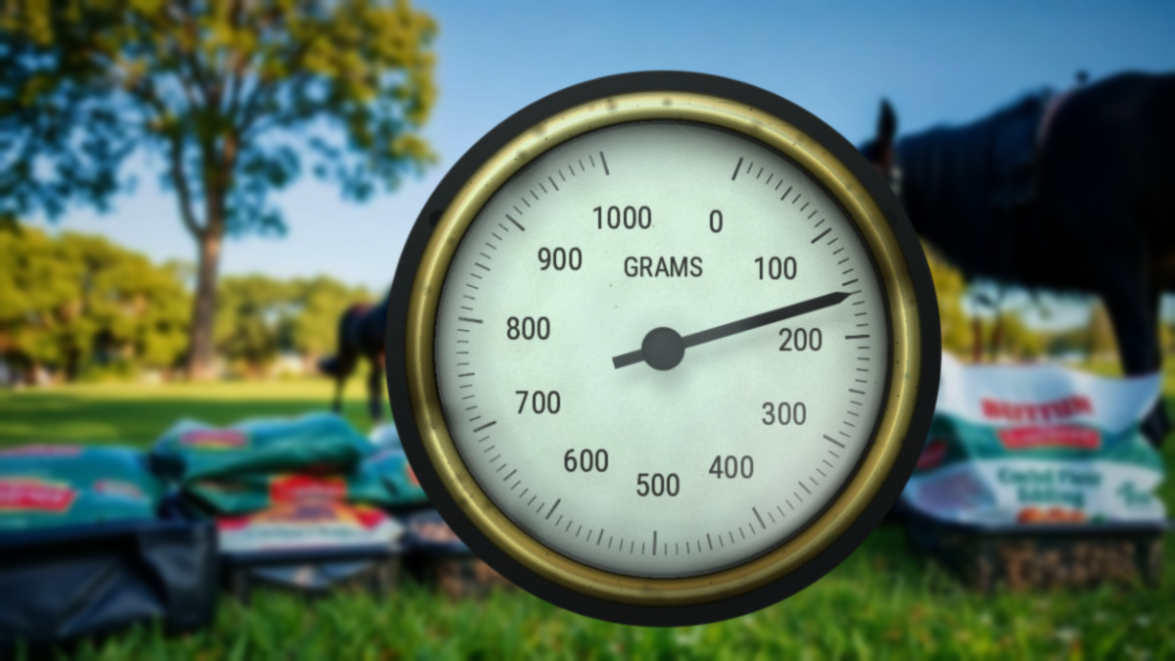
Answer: 160g
